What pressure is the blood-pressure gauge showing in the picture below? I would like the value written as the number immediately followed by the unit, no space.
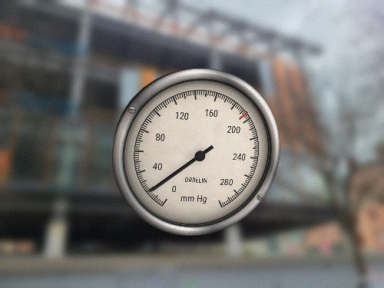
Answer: 20mmHg
